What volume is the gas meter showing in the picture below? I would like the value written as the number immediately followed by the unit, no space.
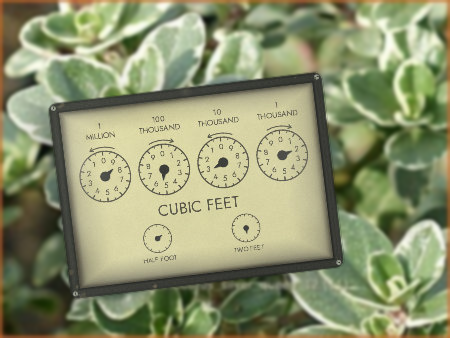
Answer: 853200ft³
